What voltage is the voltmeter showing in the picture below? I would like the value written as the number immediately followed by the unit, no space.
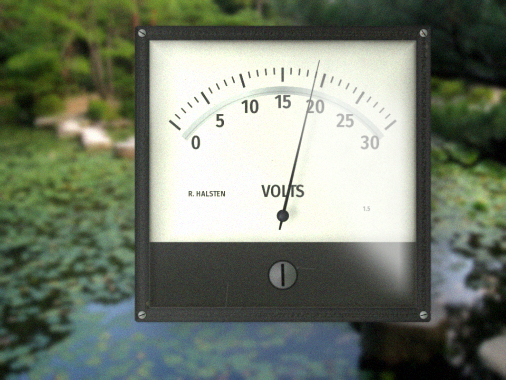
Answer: 19V
